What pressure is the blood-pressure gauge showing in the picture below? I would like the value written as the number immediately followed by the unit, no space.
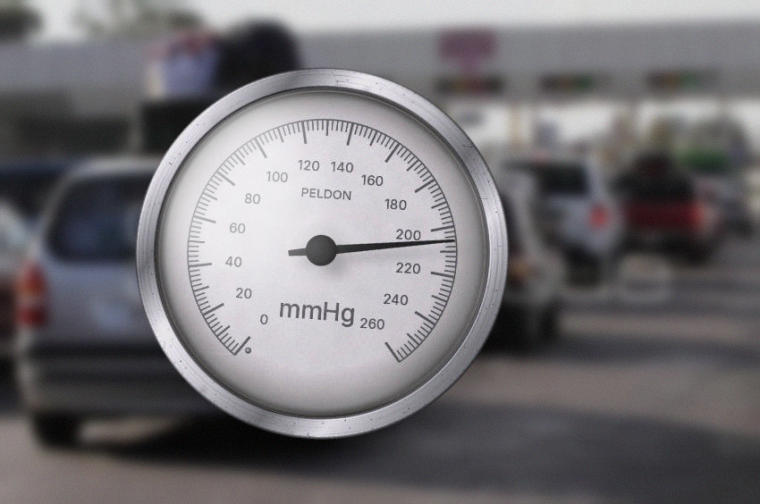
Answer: 206mmHg
